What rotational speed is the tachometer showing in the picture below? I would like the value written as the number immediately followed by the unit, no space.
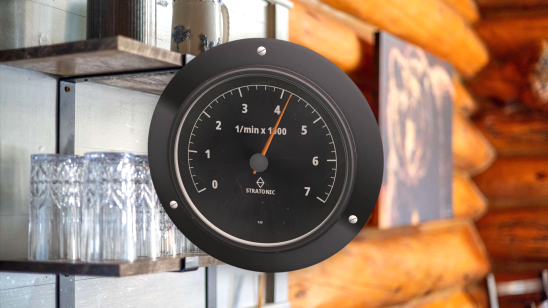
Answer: 4200rpm
